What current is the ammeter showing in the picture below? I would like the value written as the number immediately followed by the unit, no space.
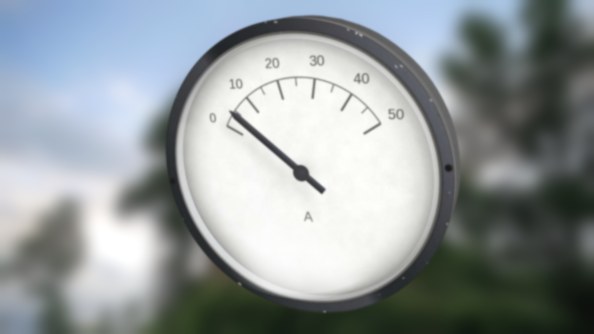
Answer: 5A
